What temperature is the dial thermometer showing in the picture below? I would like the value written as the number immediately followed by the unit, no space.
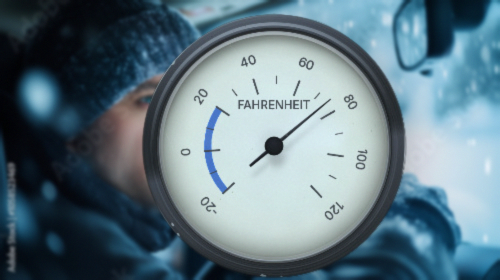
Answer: 75°F
